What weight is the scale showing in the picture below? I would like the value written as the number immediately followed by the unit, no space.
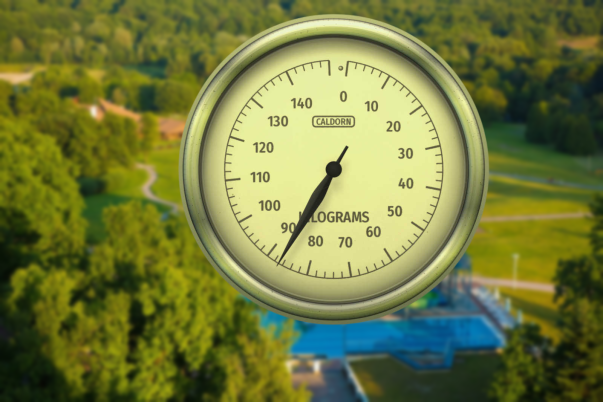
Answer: 87kg
